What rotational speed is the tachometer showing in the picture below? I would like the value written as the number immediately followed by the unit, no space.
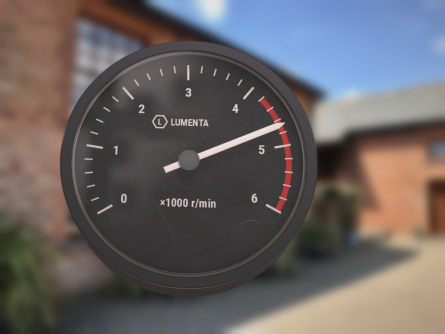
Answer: 4700rpm
